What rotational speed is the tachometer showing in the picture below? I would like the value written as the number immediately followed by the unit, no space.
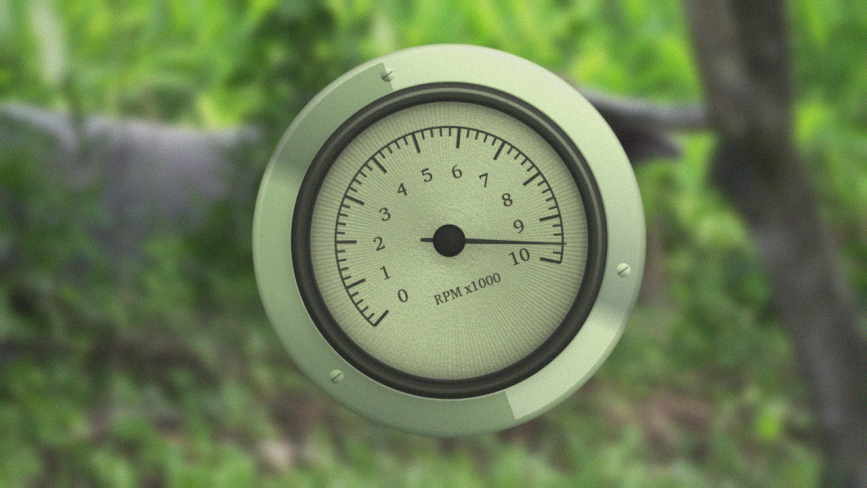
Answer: 9600rpm
